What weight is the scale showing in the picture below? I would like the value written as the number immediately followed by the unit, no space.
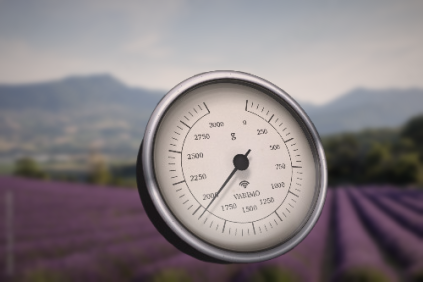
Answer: 1950g
